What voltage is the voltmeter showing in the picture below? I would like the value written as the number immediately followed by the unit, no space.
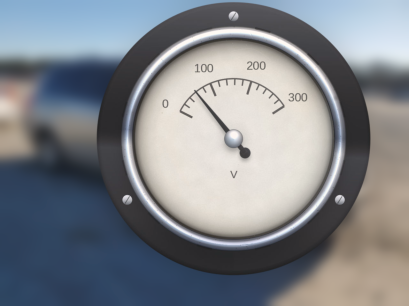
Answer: 60V
